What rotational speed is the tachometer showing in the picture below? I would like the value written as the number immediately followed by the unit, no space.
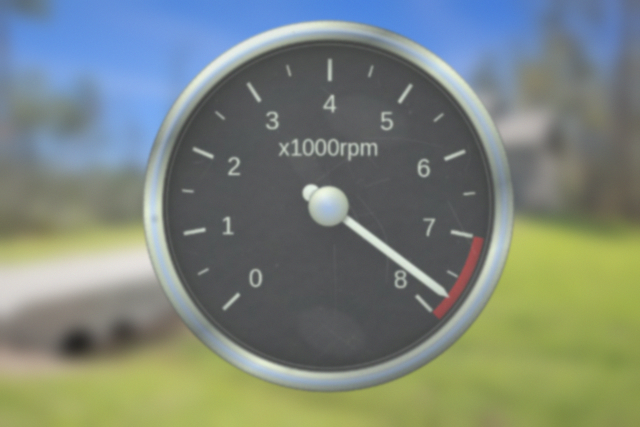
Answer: 7750rpm
